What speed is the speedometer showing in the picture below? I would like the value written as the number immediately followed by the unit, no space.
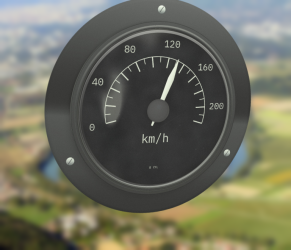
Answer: 130km/h
